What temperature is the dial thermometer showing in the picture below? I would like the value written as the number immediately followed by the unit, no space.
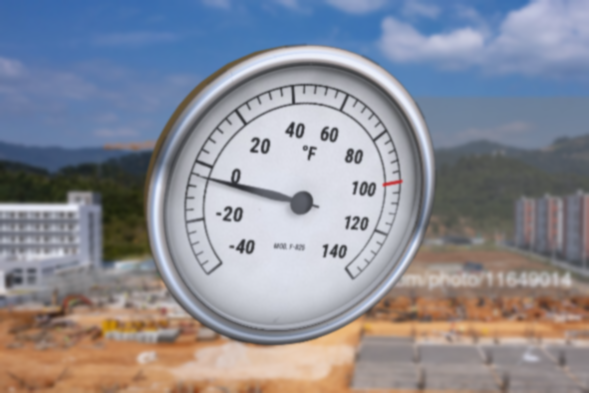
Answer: -4°F
